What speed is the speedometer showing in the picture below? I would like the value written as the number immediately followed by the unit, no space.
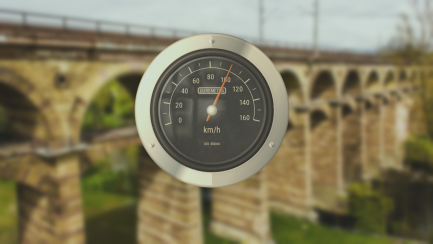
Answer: 100km/h
